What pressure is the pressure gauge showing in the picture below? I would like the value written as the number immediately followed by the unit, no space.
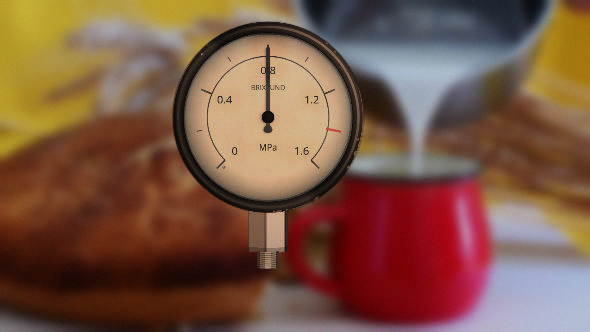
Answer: 0.8MPa
